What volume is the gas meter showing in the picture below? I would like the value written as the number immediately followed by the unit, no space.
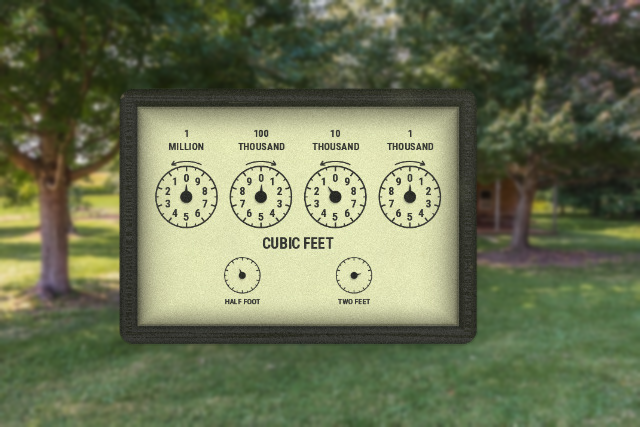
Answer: 1000ft³
